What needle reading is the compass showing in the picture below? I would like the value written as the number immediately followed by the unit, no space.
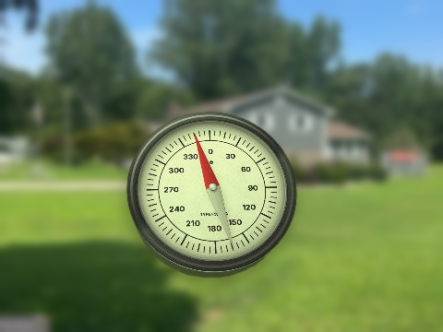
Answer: 345°
